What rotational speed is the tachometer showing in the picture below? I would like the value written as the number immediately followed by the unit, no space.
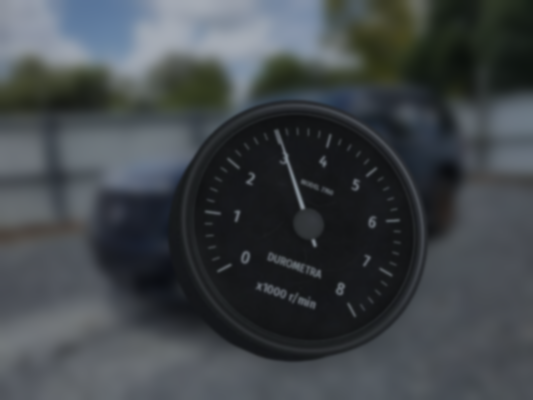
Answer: 3000rpm
